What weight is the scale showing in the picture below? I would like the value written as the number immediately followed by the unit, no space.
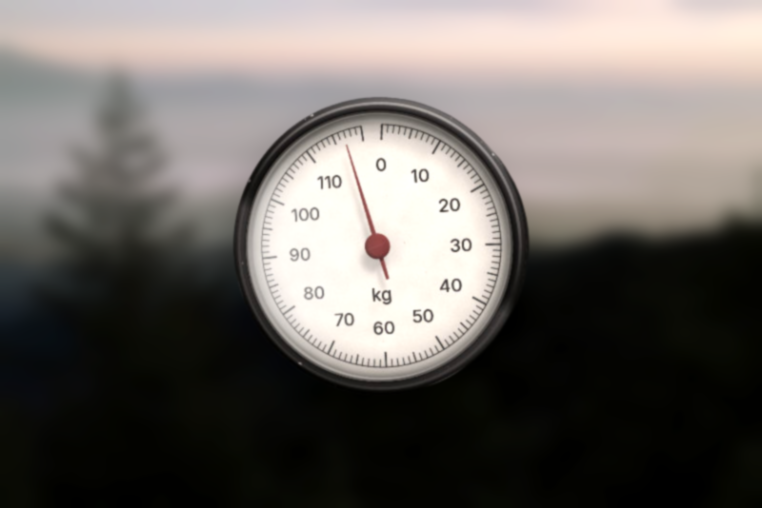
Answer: 117kg
